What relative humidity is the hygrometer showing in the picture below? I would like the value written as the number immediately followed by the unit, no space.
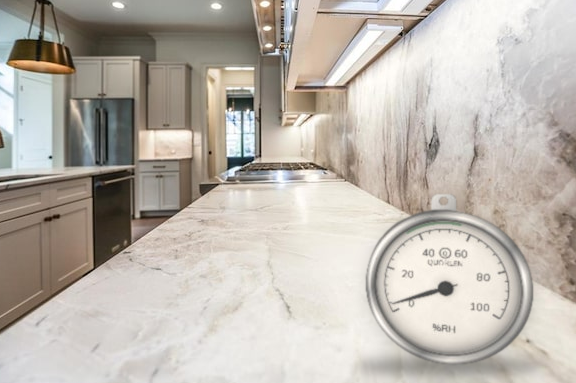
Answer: 4%
